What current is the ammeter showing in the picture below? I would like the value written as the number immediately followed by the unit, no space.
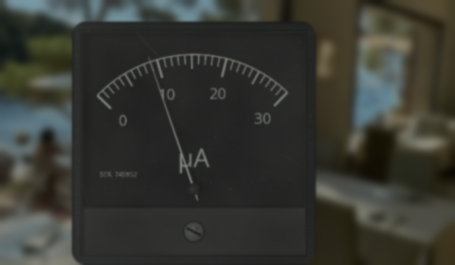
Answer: 9µA
